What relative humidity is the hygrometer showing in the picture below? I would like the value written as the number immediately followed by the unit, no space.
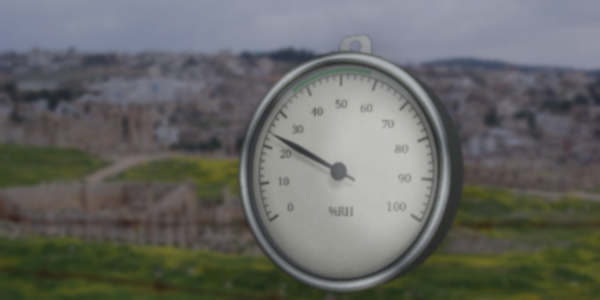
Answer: 24%
